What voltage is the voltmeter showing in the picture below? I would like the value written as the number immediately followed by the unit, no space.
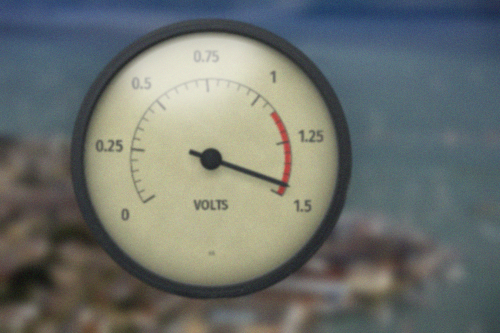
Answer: 1.45V
